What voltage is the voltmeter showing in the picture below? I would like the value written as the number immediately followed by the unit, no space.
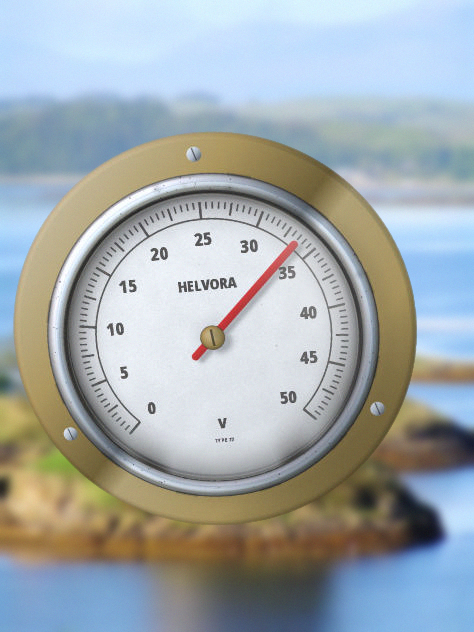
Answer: 33.5V
